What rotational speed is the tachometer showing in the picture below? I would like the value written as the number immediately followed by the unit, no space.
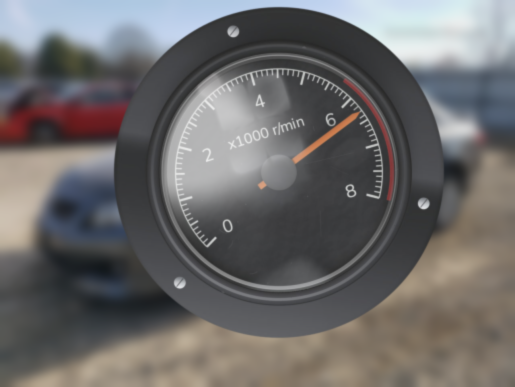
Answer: 6300rpm
